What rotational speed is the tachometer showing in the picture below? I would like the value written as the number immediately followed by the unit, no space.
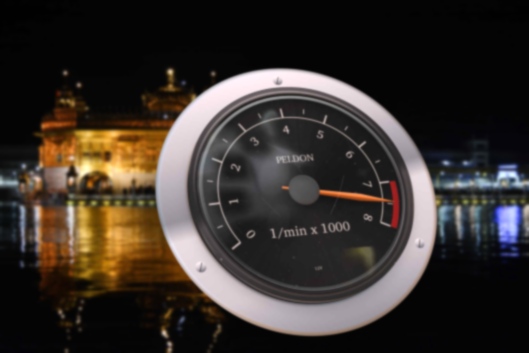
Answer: 7500rpm
